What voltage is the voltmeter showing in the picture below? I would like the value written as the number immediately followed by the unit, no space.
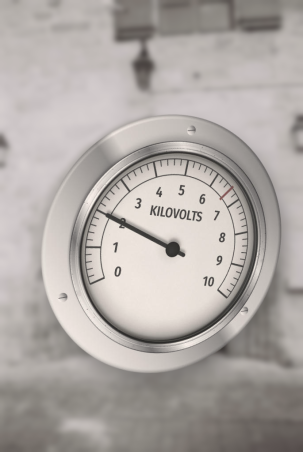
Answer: 2kV
